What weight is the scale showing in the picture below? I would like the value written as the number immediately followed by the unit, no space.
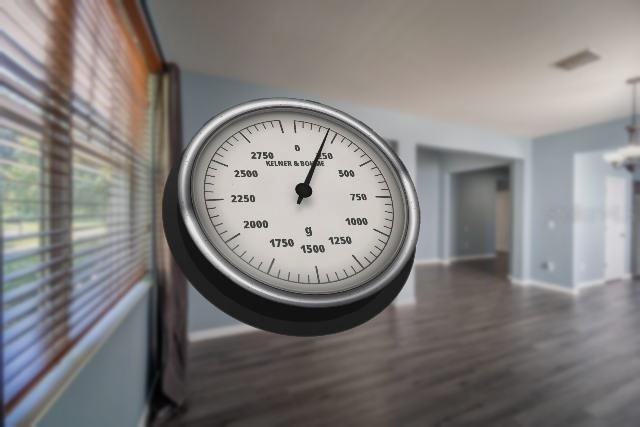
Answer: 200g
